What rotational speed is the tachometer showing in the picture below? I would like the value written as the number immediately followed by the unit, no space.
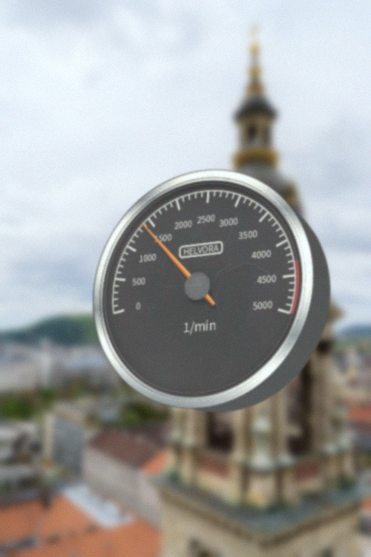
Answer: 1400rpm
